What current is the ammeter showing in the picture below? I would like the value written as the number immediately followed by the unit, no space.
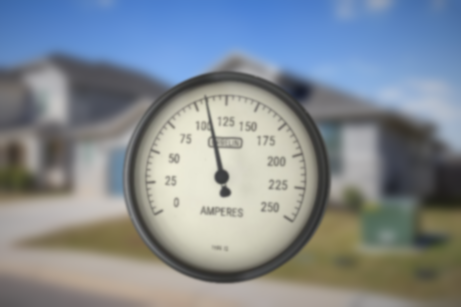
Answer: 110A
